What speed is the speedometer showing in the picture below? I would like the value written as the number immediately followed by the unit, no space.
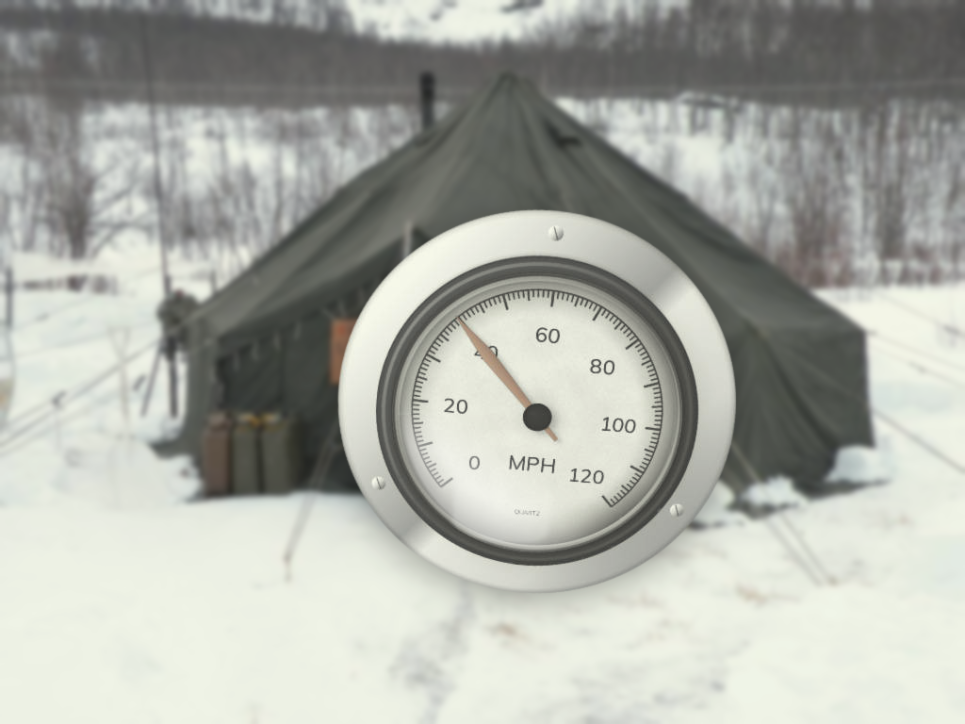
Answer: 40mph
